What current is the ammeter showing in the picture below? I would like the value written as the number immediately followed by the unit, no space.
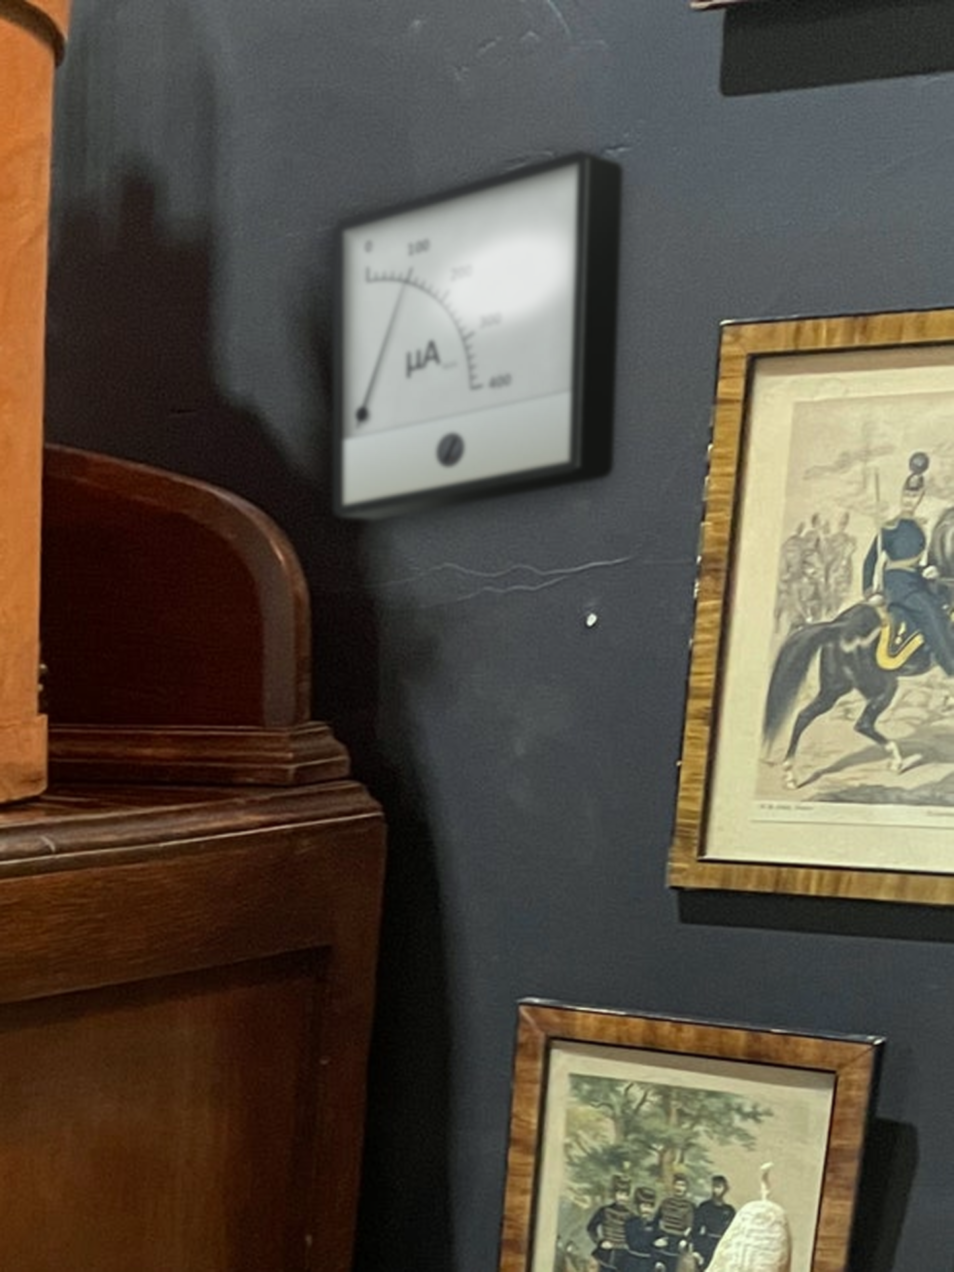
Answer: 100µA
